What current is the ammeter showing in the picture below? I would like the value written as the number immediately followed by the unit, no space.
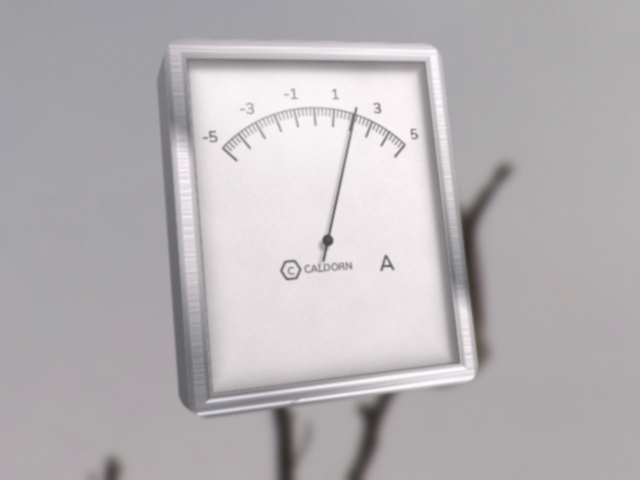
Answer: 2A
